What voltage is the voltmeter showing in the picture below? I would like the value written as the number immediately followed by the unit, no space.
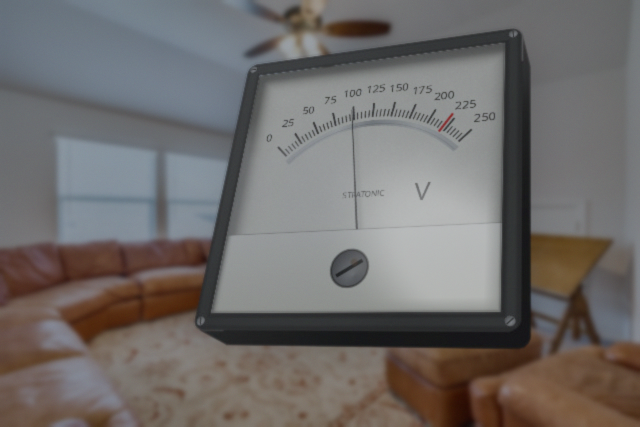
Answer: 100V
